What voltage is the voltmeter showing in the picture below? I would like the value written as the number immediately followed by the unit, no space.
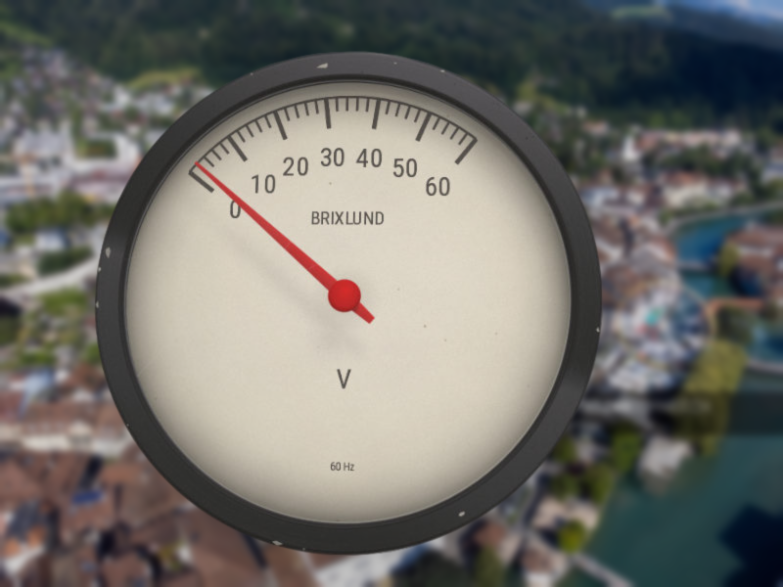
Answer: 2V
